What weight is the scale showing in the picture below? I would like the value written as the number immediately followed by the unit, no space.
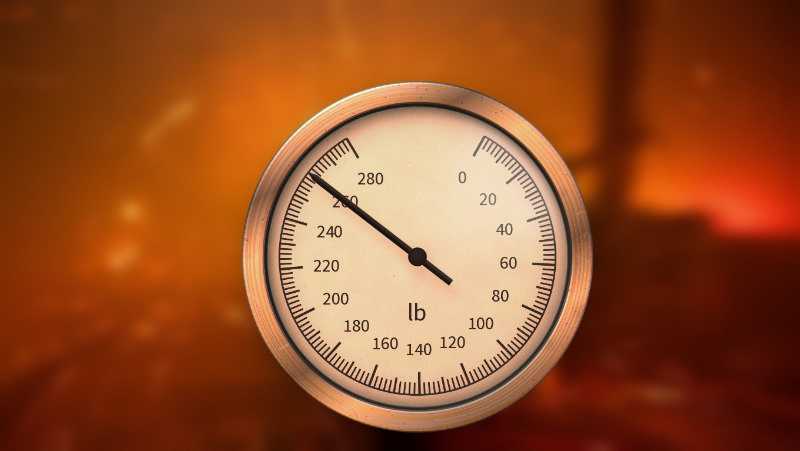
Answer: 260lb
